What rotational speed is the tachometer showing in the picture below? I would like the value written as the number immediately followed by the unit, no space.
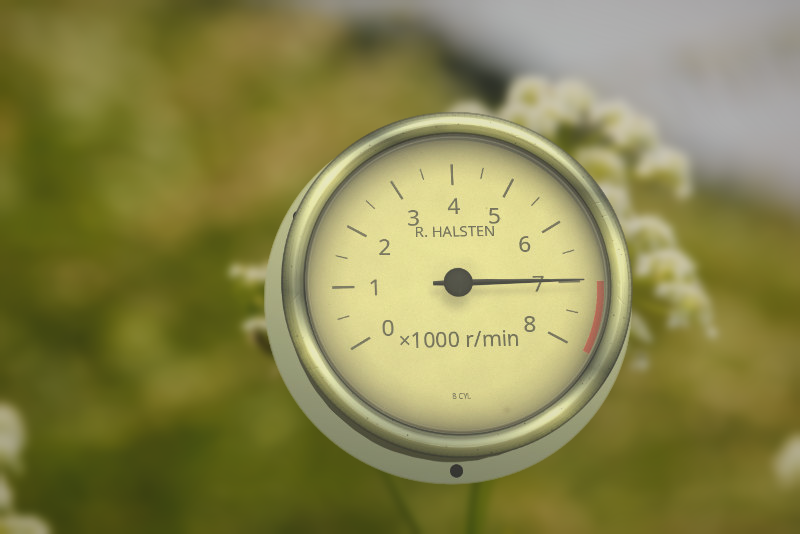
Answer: 7000rpm
